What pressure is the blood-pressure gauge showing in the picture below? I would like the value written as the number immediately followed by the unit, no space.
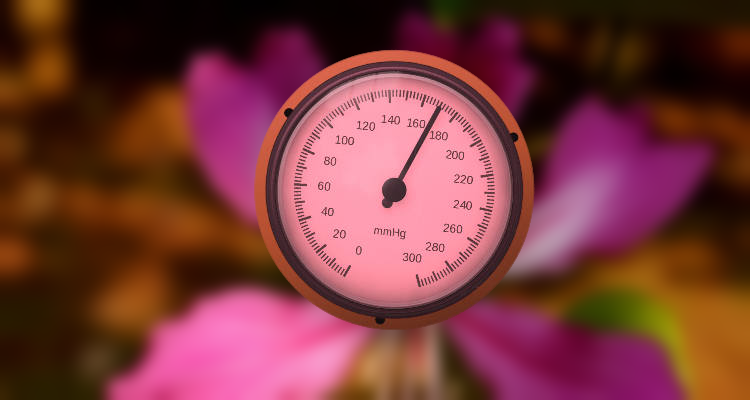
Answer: 170mmHg
